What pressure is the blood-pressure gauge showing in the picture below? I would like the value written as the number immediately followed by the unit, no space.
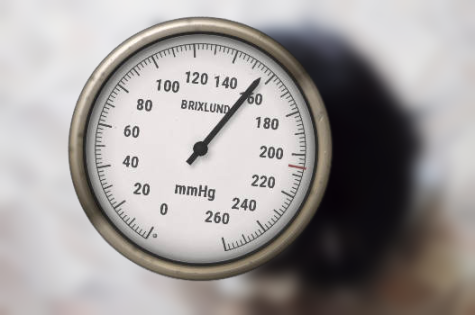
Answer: 156mmHg
